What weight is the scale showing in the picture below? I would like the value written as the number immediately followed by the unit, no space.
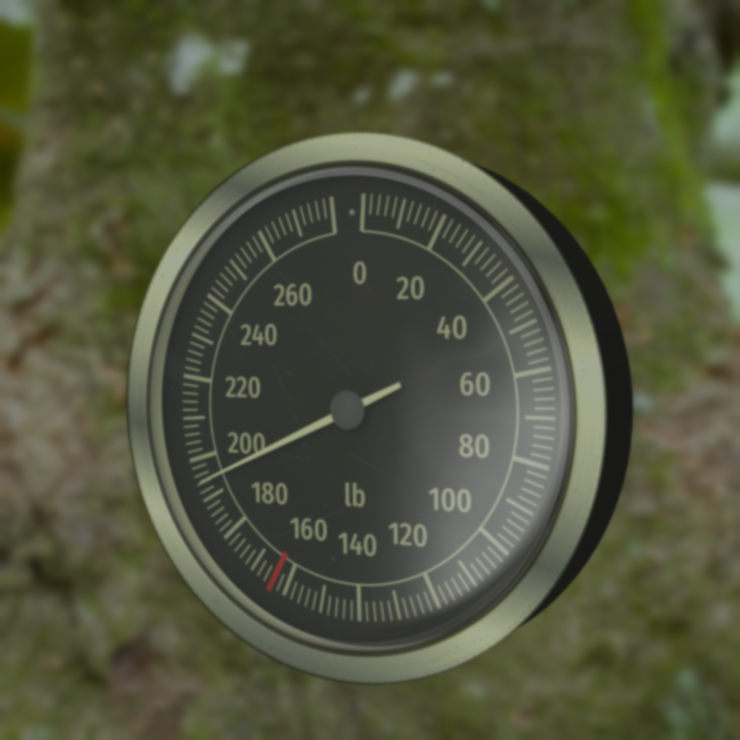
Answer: 194lb
